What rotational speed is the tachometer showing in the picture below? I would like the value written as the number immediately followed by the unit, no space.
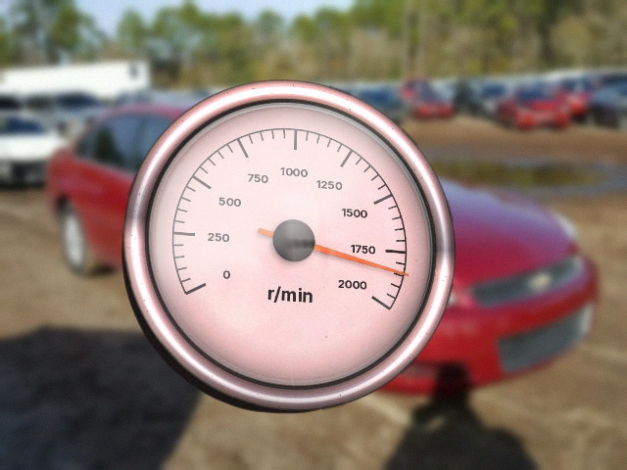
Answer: 1850rpm
